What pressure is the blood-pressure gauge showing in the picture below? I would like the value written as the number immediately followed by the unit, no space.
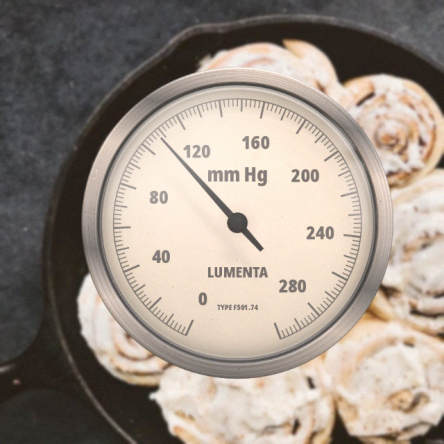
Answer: 108mmHg
